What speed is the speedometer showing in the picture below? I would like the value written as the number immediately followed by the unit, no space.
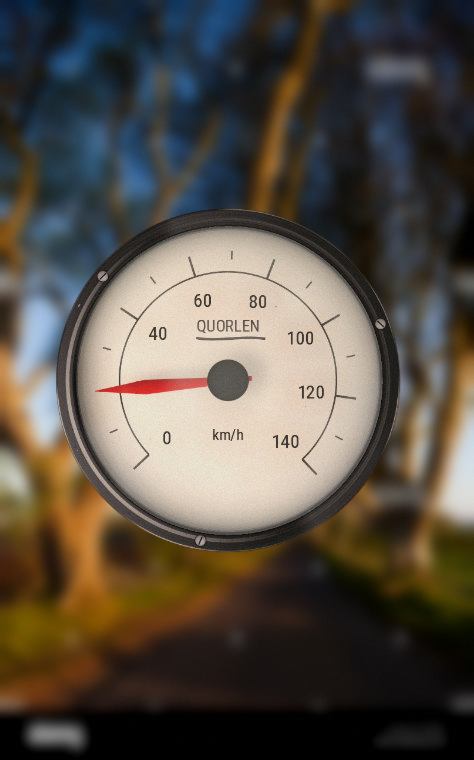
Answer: 20km/h
